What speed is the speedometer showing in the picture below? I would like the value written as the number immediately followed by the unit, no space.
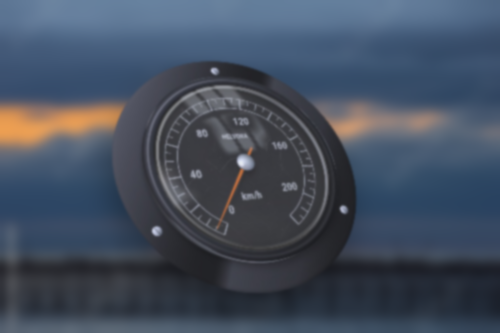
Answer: 5km/h
